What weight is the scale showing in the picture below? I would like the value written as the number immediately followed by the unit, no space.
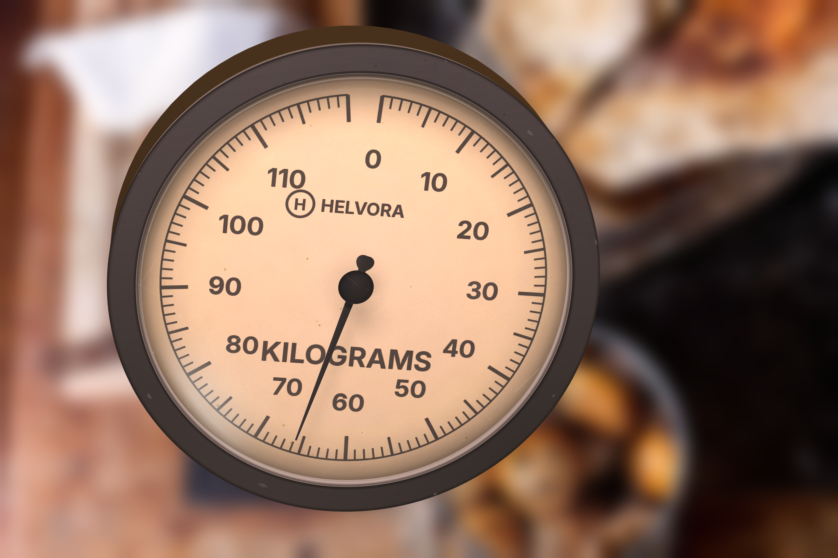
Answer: 66kg
